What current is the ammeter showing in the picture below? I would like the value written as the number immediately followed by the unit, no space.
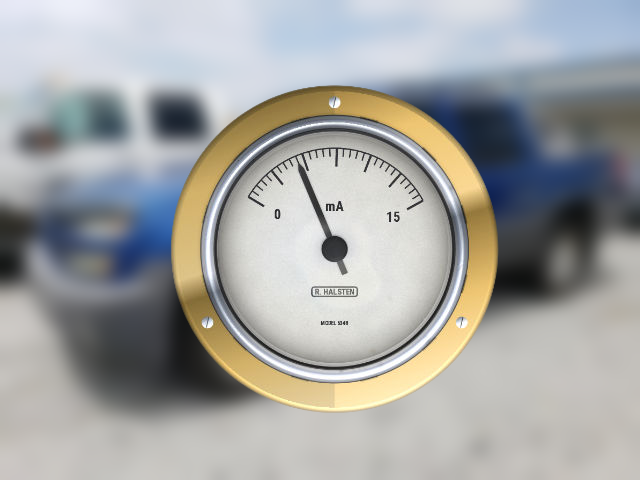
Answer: 4.5mA
